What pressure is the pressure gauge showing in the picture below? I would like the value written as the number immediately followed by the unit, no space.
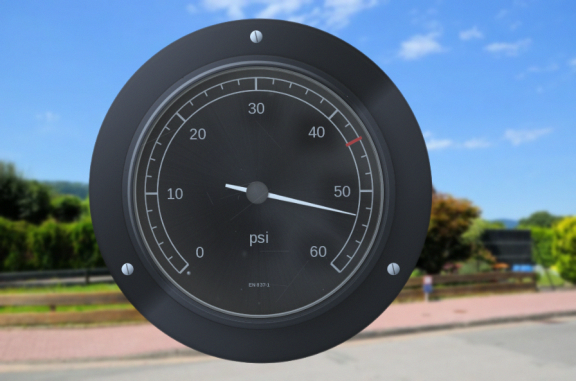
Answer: 53psi
